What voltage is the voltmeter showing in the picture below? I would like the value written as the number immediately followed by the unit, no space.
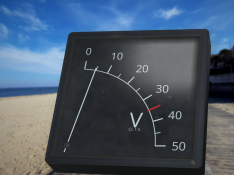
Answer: 5V
